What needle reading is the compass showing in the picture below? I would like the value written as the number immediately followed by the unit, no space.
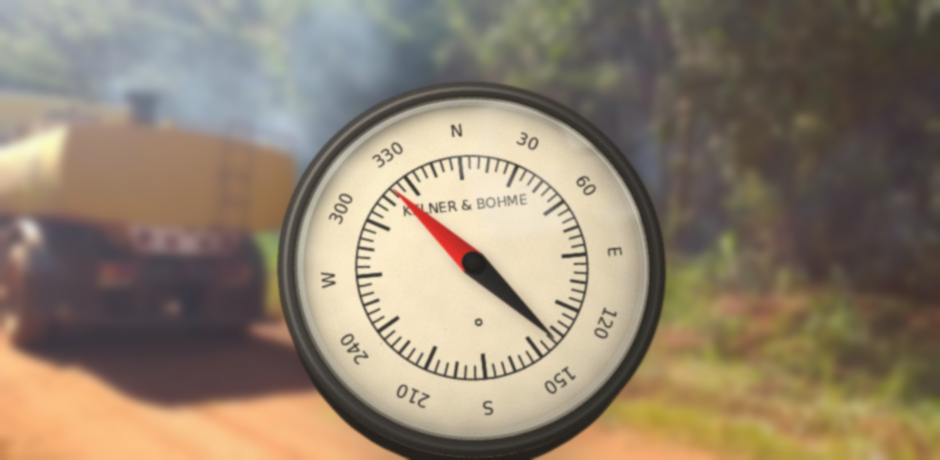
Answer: 320°
